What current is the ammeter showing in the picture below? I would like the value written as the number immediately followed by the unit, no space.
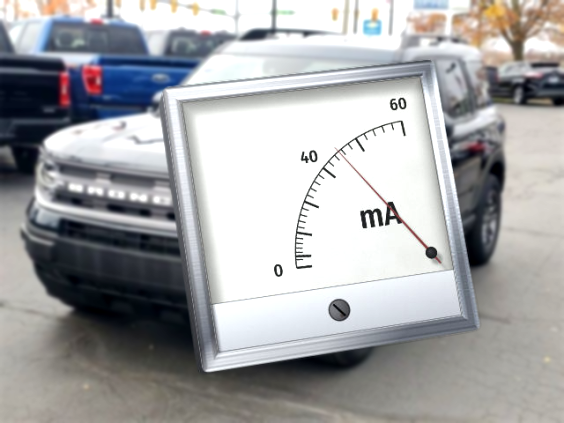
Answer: 45mA
